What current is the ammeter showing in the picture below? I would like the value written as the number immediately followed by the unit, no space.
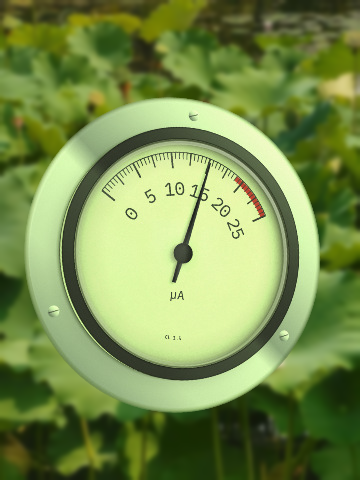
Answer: 15µA
